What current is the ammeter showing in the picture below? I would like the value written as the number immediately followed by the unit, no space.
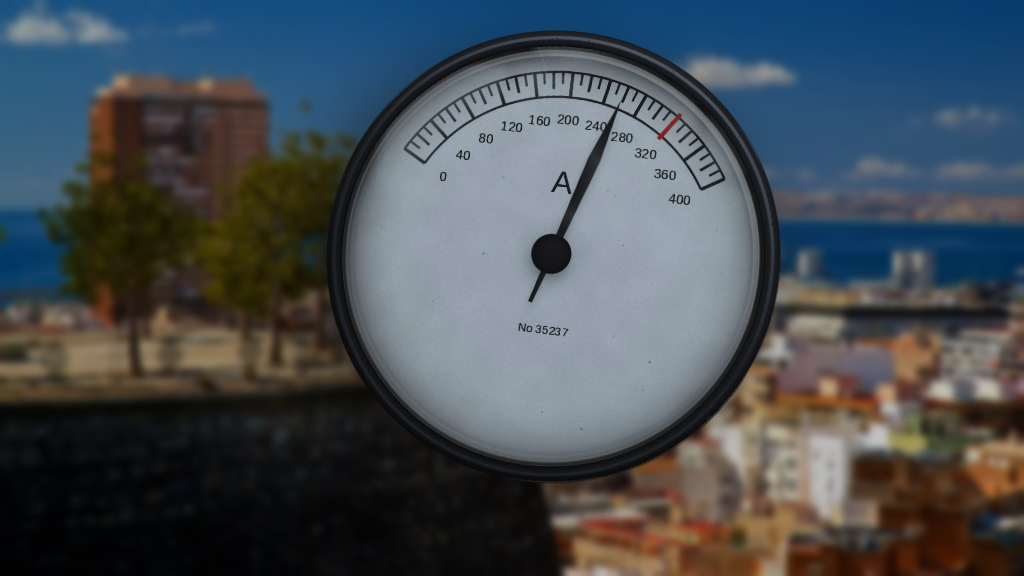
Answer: 260A
